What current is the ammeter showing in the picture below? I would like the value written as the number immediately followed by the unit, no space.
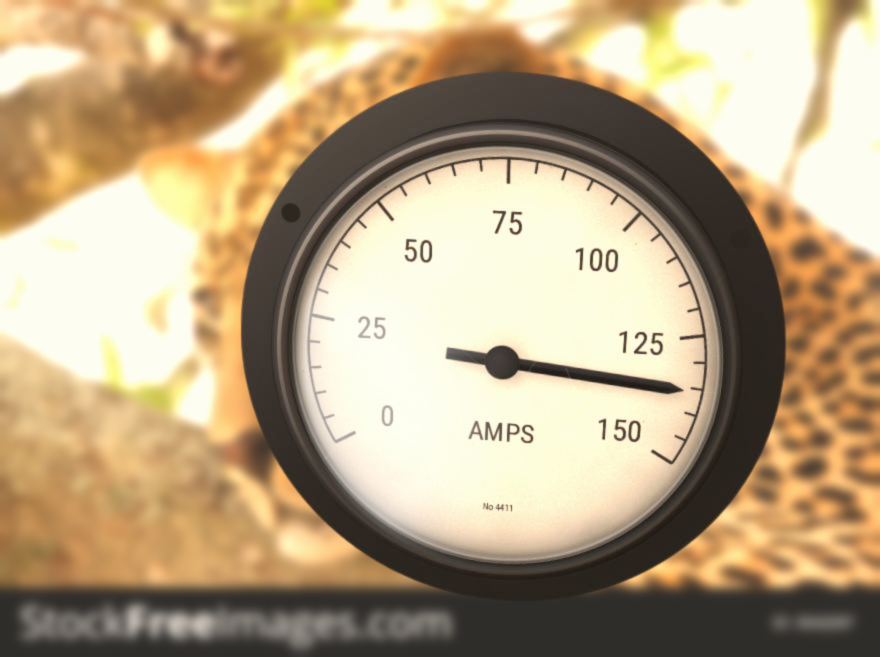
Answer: 135A
